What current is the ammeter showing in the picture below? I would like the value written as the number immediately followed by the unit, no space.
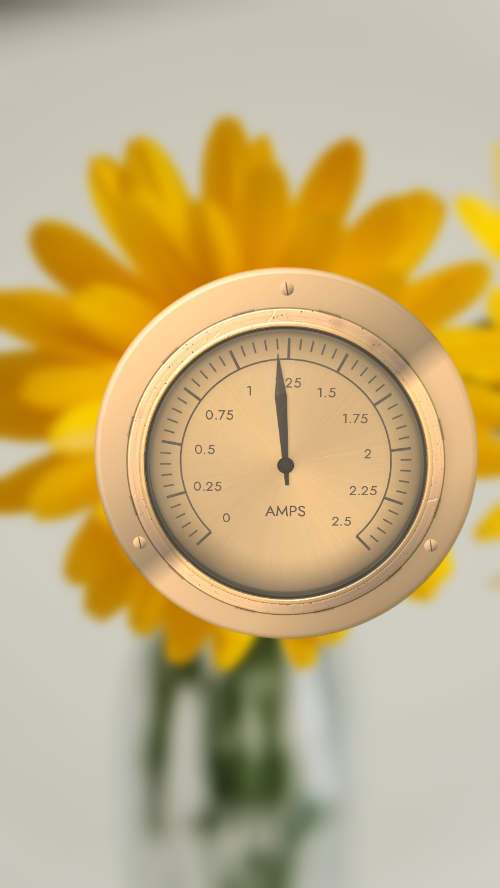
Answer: 1.2A
